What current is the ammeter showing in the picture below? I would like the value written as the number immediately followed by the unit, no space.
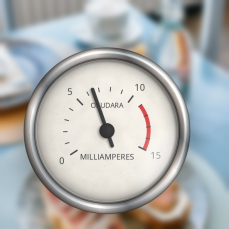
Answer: 6.5mA
